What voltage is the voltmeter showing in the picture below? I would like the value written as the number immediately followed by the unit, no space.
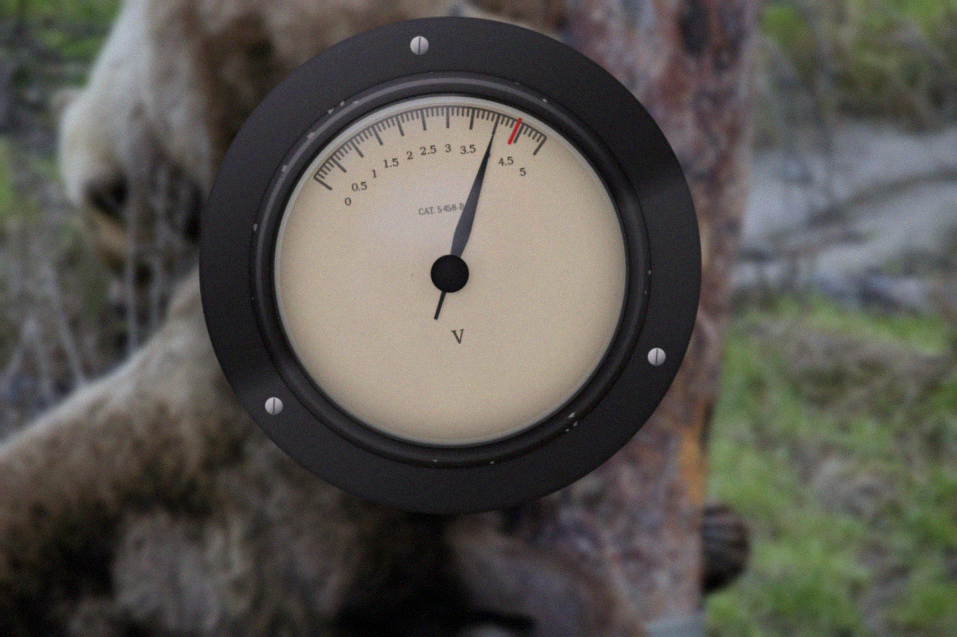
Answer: 4V
